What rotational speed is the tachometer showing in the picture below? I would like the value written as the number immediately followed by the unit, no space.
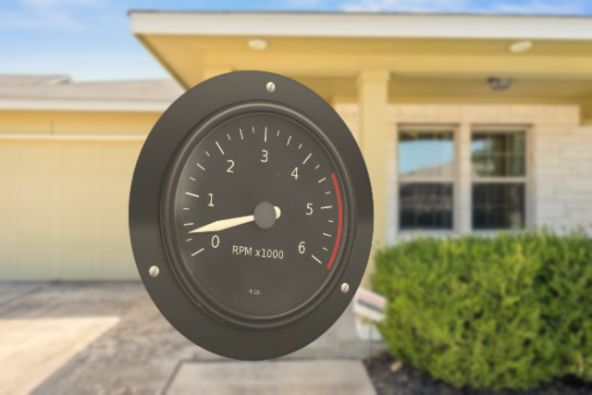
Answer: 375rpm
